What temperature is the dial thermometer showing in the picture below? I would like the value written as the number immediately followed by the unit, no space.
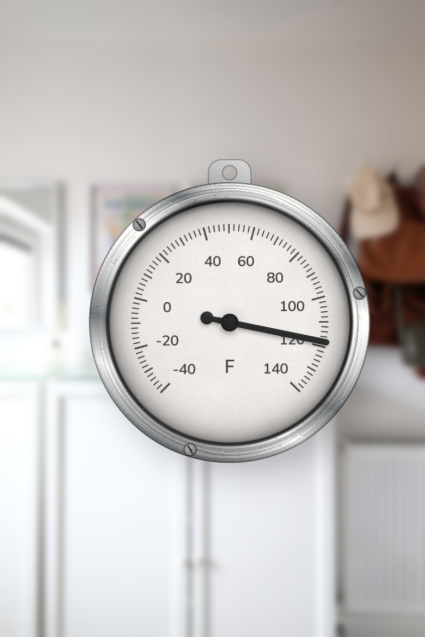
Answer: 118°F
